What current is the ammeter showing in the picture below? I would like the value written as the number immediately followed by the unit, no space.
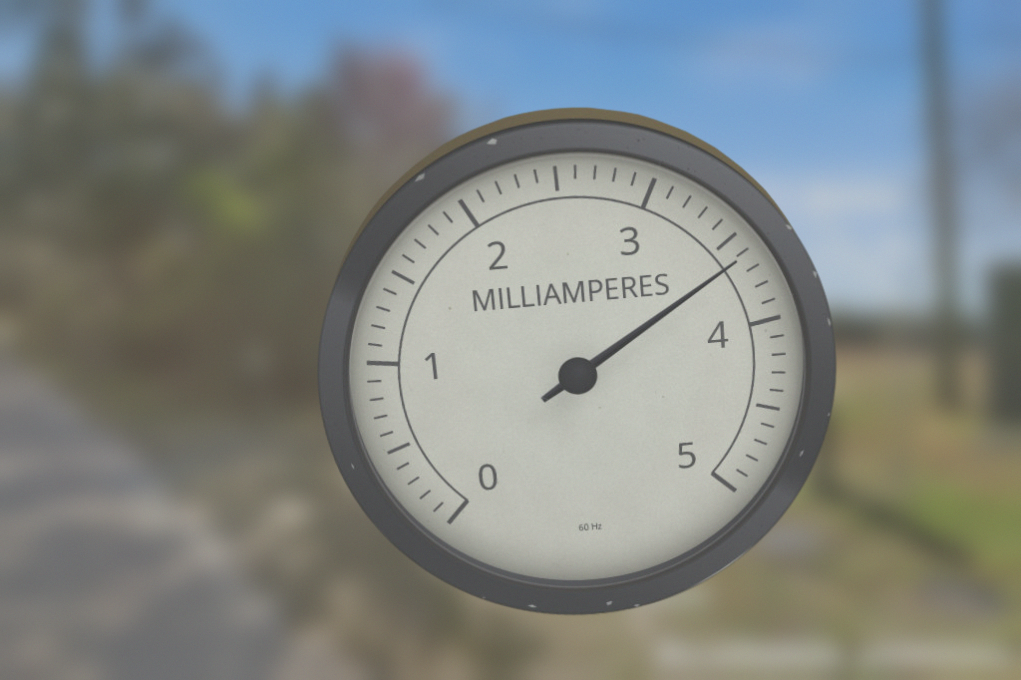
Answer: 3.6mA
